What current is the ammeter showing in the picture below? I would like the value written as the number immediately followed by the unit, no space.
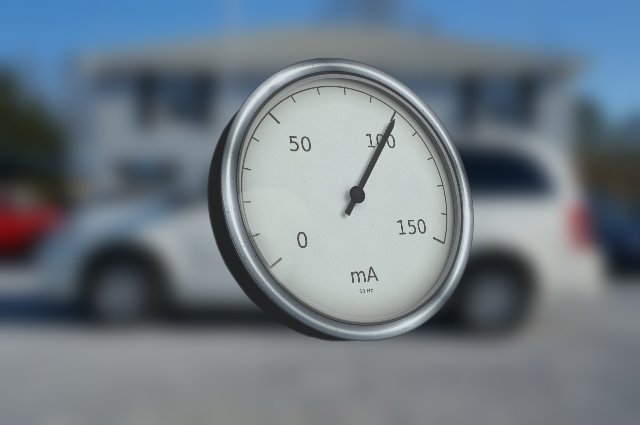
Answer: 100mA
